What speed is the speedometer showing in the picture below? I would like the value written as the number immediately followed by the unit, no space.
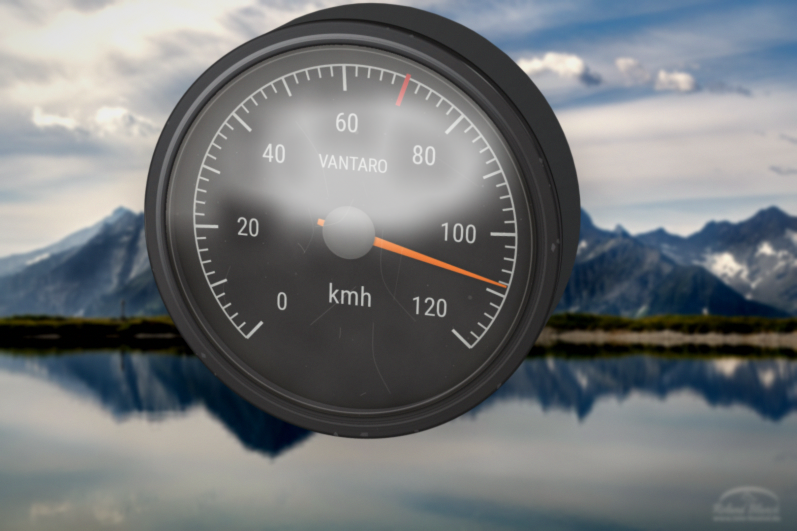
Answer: 108km/h
